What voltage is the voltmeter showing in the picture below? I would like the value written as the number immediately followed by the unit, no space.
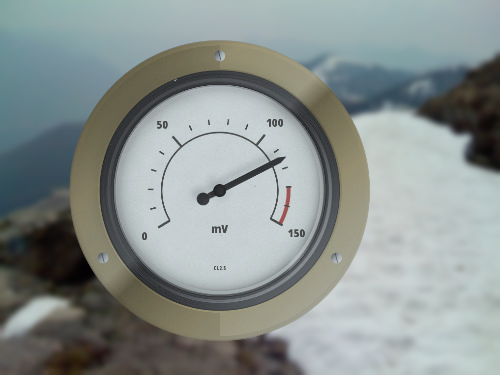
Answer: 115mV
